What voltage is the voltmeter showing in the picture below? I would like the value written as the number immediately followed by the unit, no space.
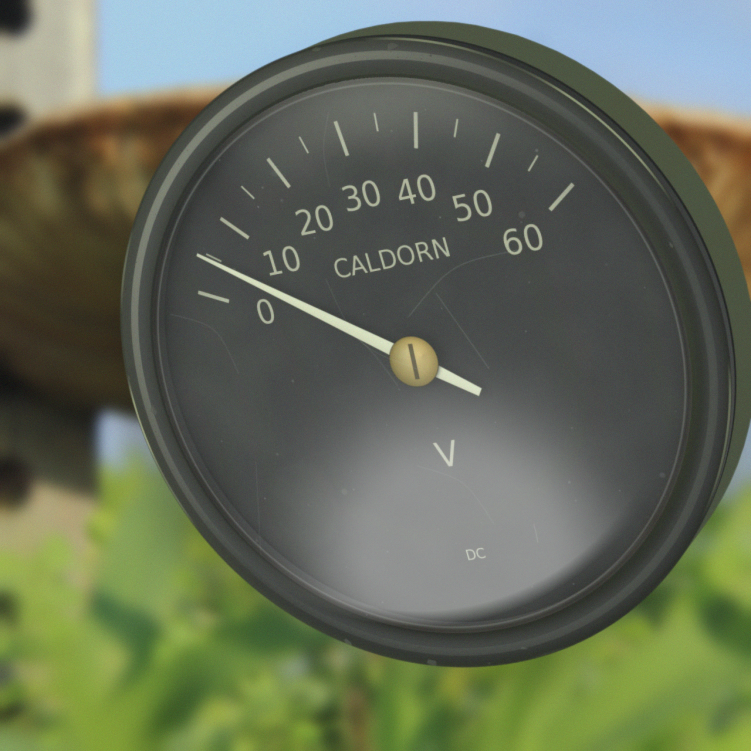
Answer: 5V
